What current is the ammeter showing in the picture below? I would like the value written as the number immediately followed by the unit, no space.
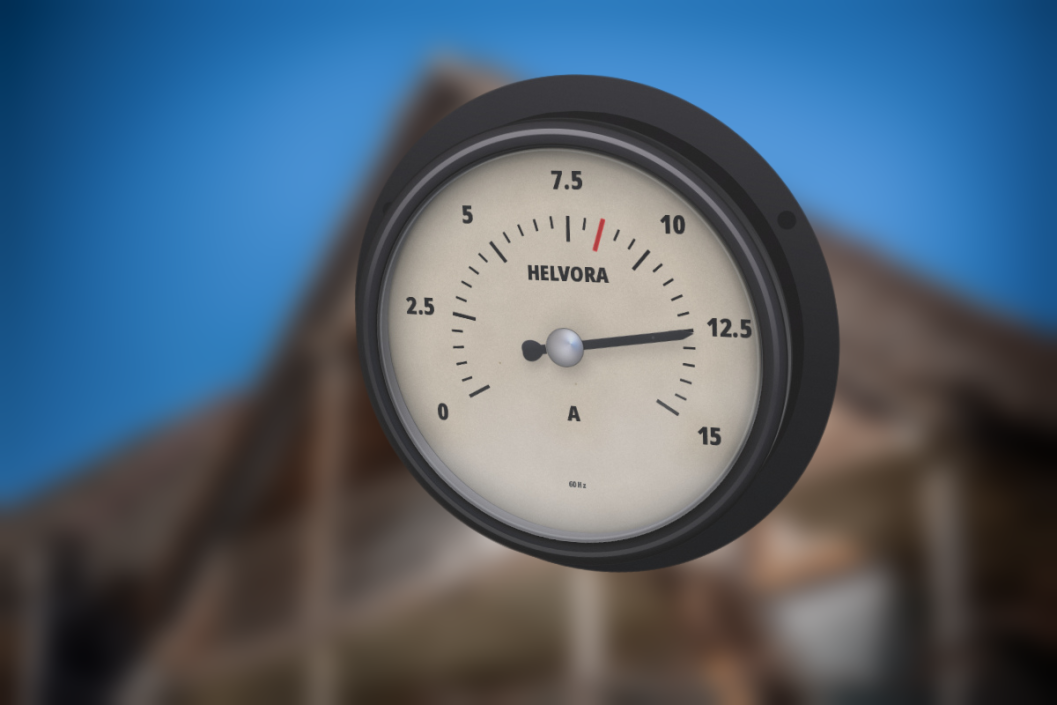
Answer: 12.5A
